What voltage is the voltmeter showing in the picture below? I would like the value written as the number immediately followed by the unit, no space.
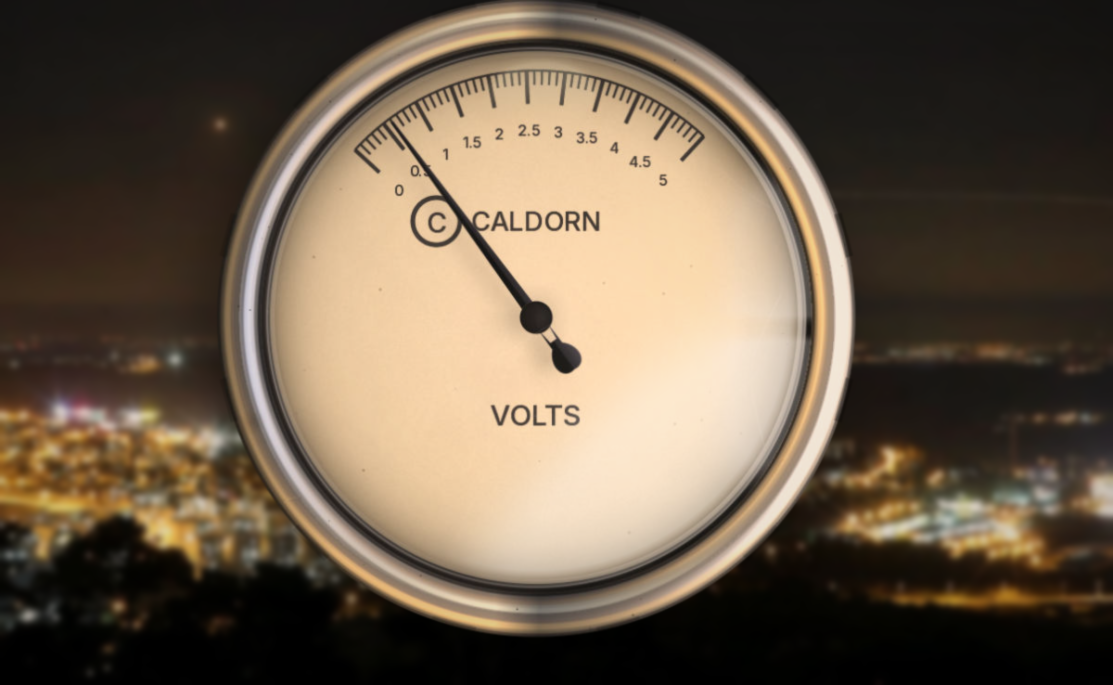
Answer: 0.6V
